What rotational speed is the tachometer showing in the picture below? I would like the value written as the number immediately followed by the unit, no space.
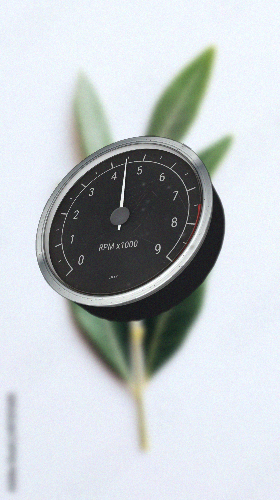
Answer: 4500rpm
